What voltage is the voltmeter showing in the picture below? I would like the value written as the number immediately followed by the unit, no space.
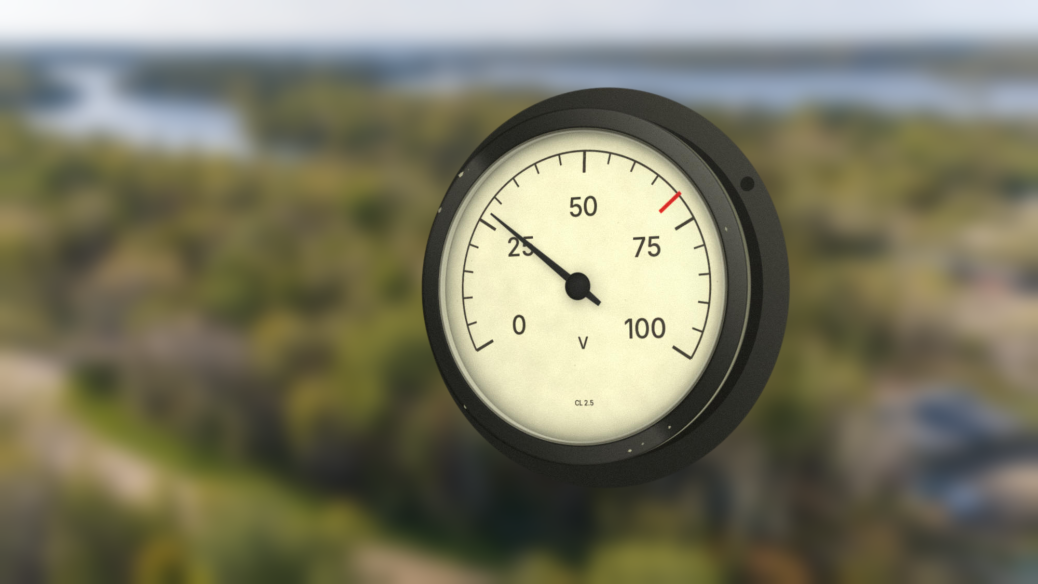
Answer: 27.5V
